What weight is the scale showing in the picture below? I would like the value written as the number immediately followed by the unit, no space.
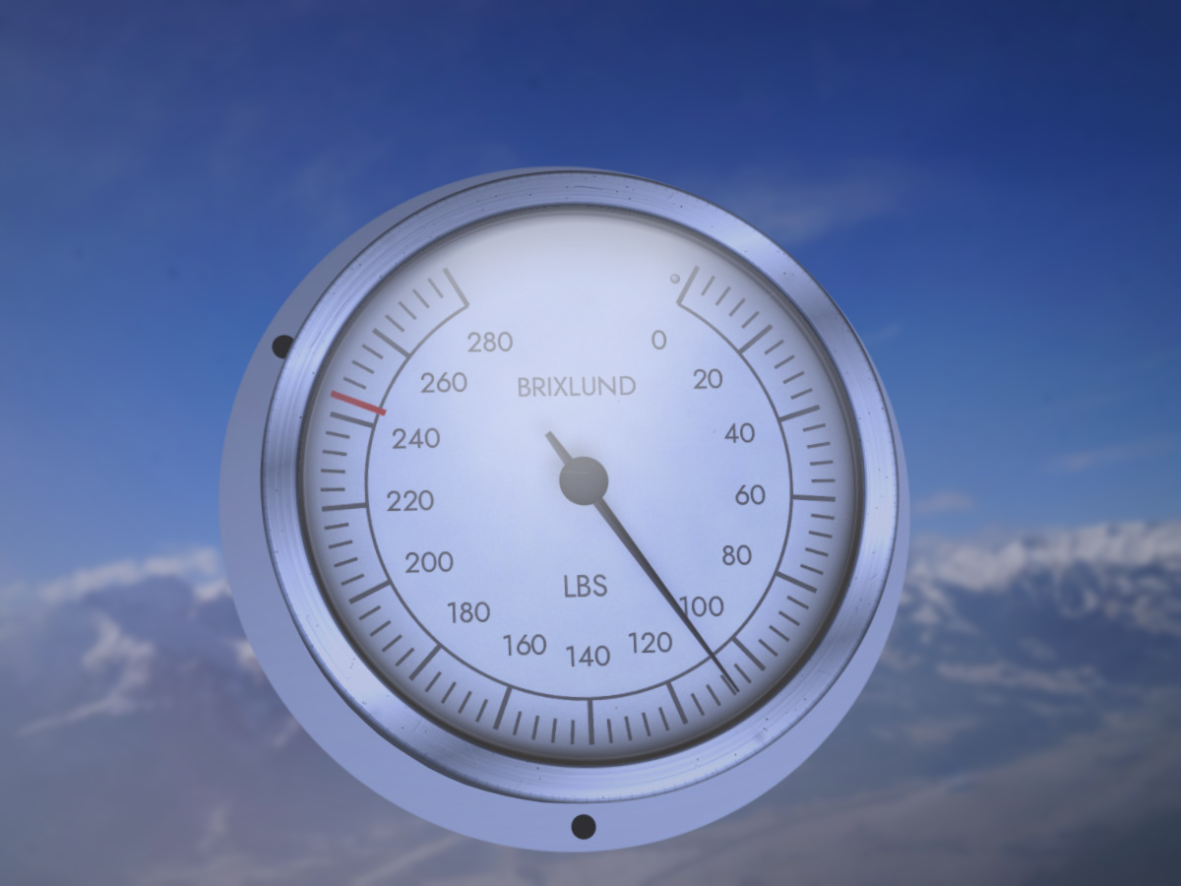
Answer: 108lb
